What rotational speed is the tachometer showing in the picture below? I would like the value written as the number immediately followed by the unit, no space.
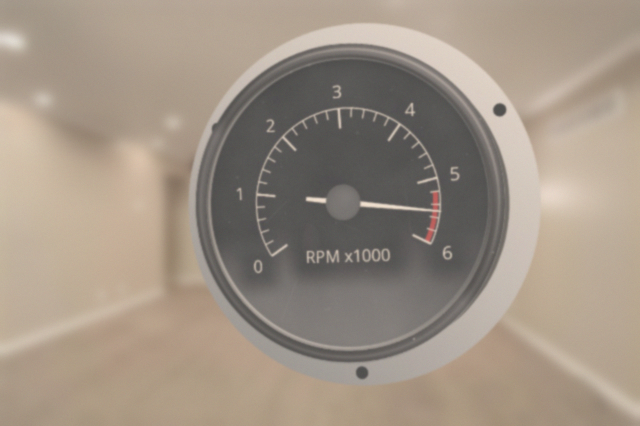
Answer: 5500rpm
